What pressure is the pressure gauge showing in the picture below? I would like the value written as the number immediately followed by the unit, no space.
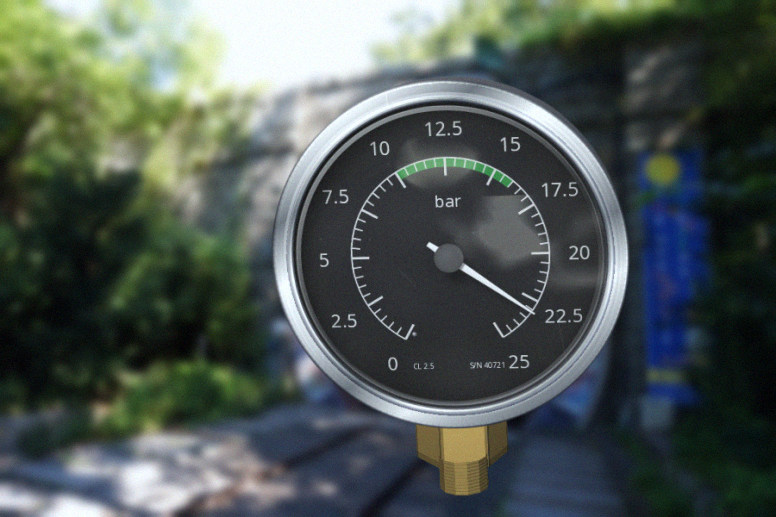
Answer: 23bar
